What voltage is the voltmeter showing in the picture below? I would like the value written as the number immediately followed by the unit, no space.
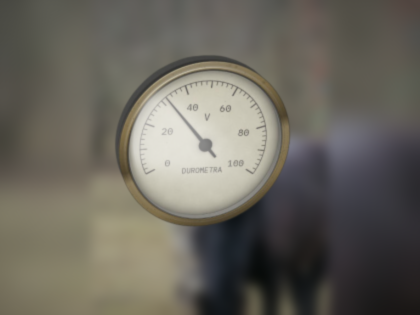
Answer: 32V
